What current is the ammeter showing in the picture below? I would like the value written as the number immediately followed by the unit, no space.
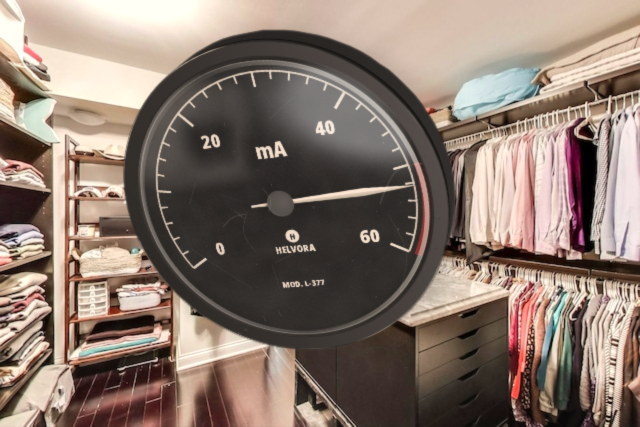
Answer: 52mA
